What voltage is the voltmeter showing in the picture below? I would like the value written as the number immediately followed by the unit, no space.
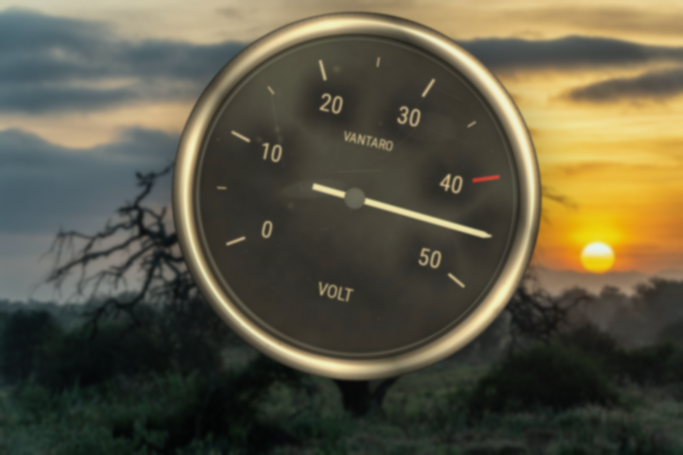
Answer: 45V
